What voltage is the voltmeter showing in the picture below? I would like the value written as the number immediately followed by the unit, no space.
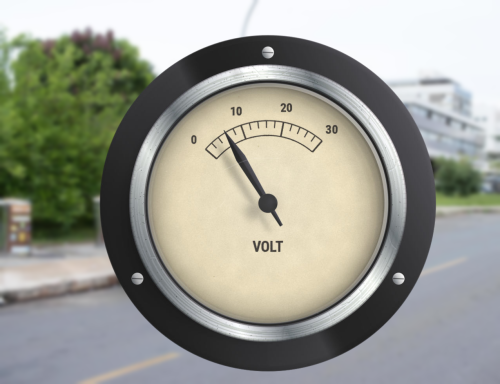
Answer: 6V
